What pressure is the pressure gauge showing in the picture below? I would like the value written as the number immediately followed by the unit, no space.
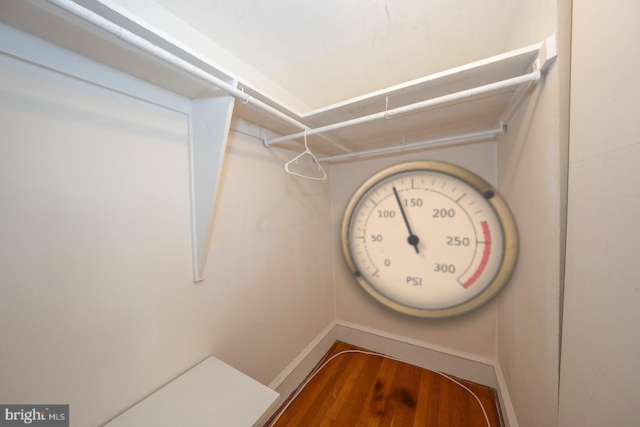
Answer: 130psi
